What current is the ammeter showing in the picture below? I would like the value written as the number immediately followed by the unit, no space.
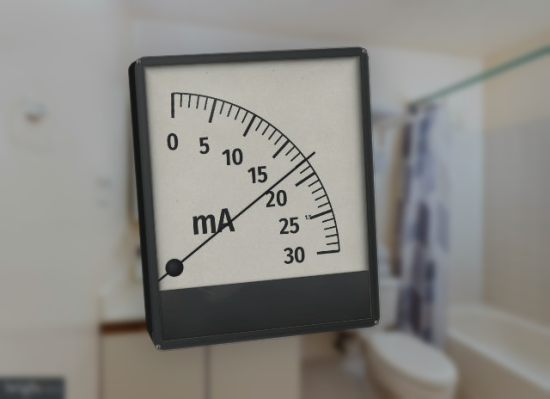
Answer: 18mA
